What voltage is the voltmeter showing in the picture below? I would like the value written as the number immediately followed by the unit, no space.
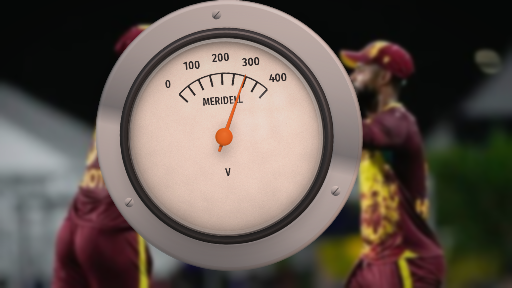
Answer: 300V
